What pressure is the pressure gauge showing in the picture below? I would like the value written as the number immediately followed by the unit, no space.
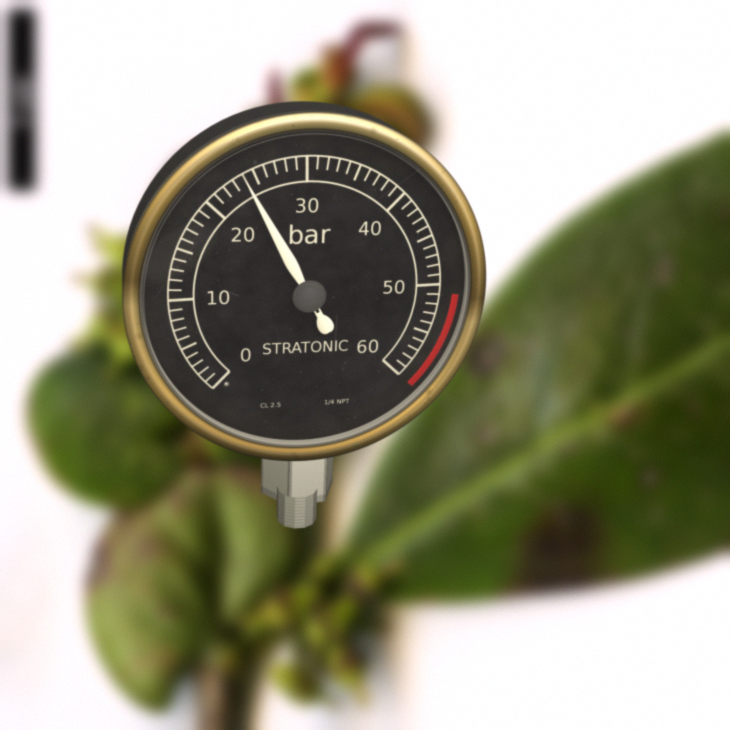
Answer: 24bar
